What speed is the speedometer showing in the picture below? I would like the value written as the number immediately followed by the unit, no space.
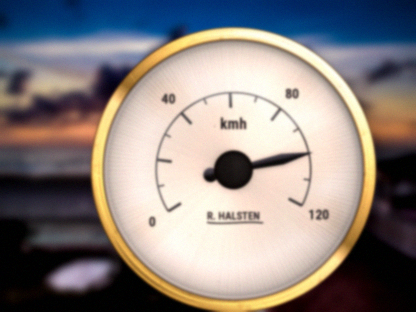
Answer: 100km/h
